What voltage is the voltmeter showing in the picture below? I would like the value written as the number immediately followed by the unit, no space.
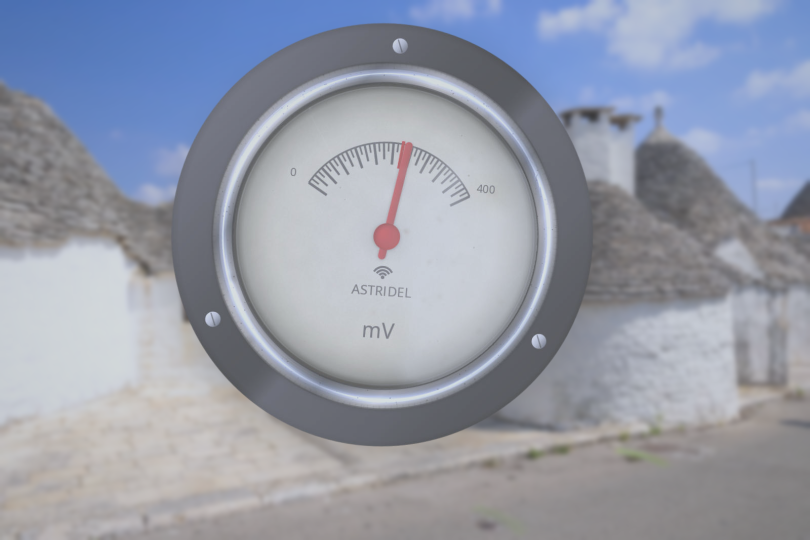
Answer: 230mV
